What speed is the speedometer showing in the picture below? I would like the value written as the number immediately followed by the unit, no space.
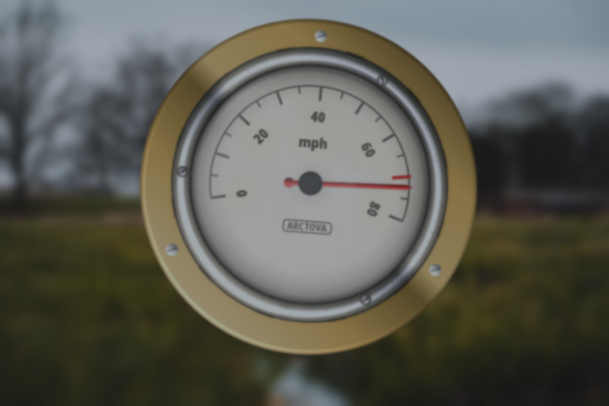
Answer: 72.5mph
